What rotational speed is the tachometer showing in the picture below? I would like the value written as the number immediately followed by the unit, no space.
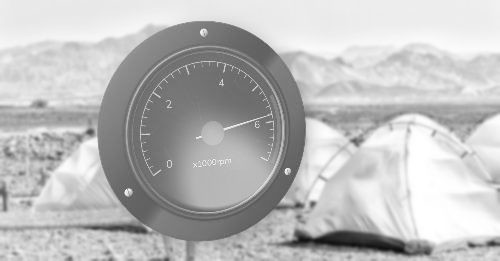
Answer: 5800rpm
